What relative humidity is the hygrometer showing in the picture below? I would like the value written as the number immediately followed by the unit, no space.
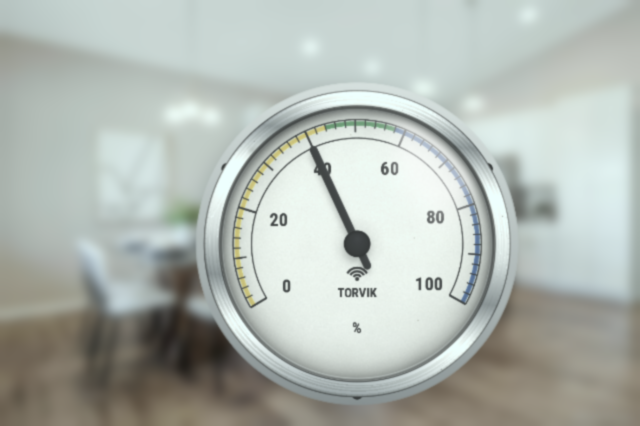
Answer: 40%
